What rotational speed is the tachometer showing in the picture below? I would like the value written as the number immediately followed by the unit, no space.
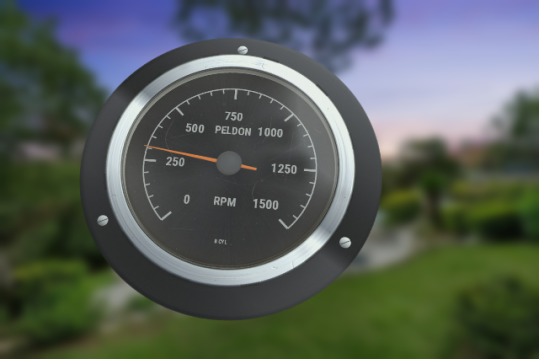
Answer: 300rpm
